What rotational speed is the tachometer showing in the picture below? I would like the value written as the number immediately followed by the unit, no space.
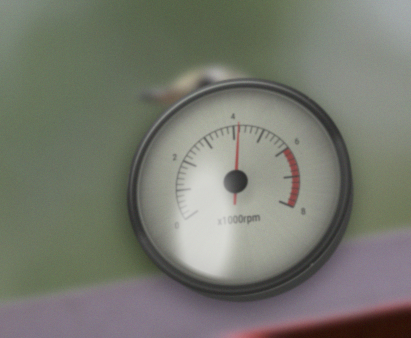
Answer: 4200rpm
